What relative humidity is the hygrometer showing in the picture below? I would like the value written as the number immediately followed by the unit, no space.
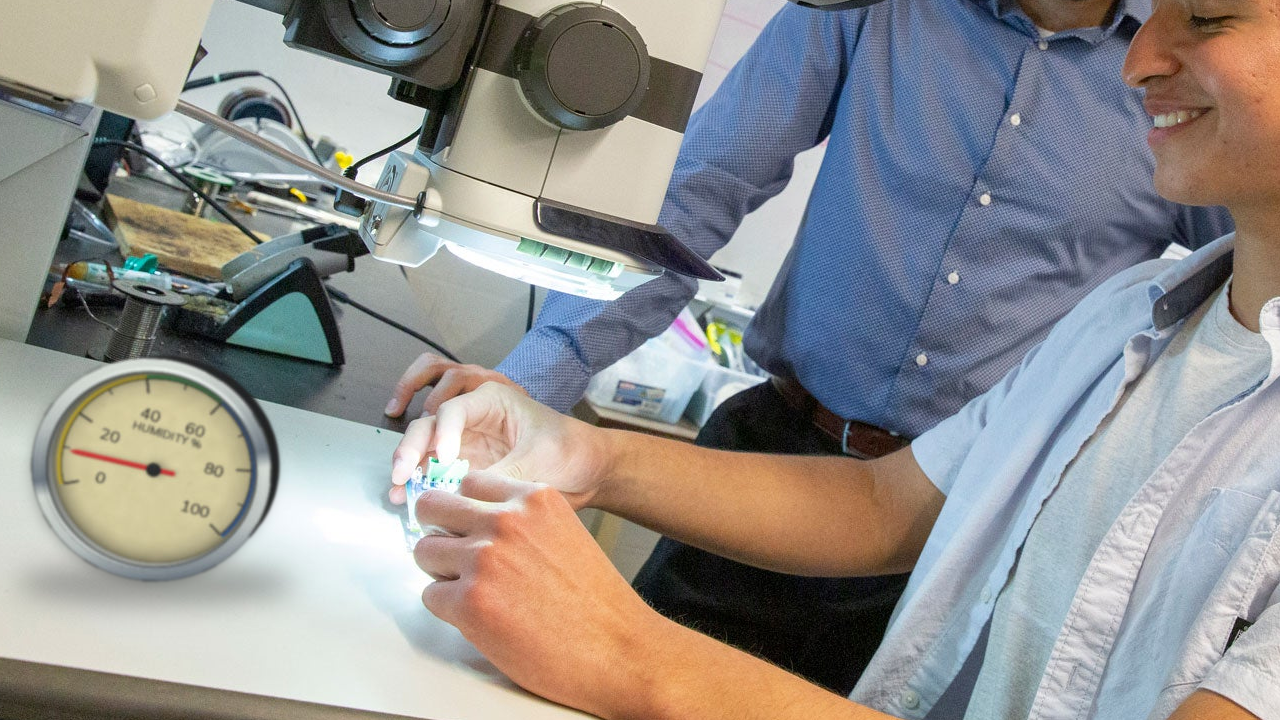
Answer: 10%
